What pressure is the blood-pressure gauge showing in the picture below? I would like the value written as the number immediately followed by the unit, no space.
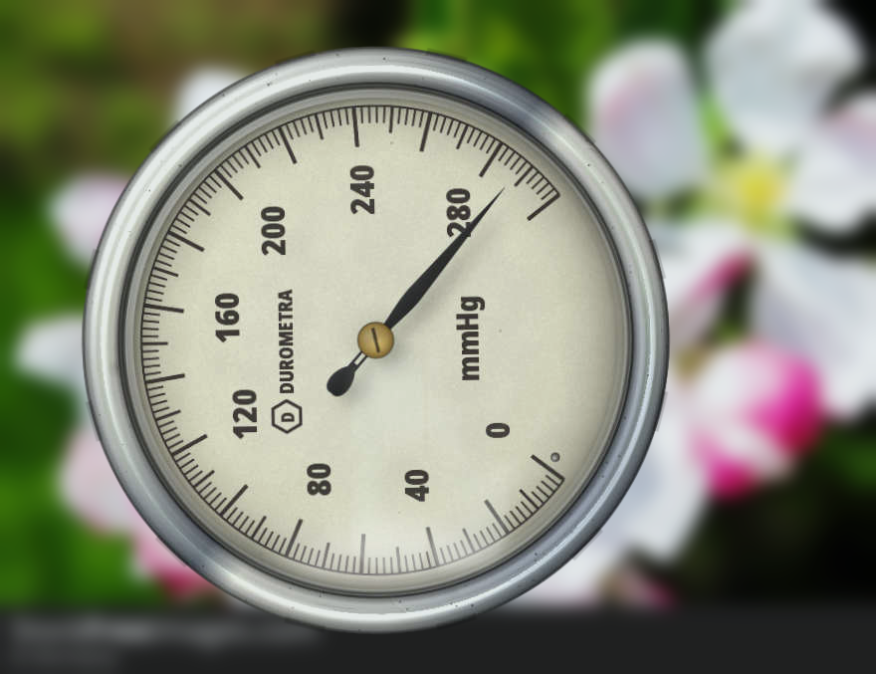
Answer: 288mmHg
